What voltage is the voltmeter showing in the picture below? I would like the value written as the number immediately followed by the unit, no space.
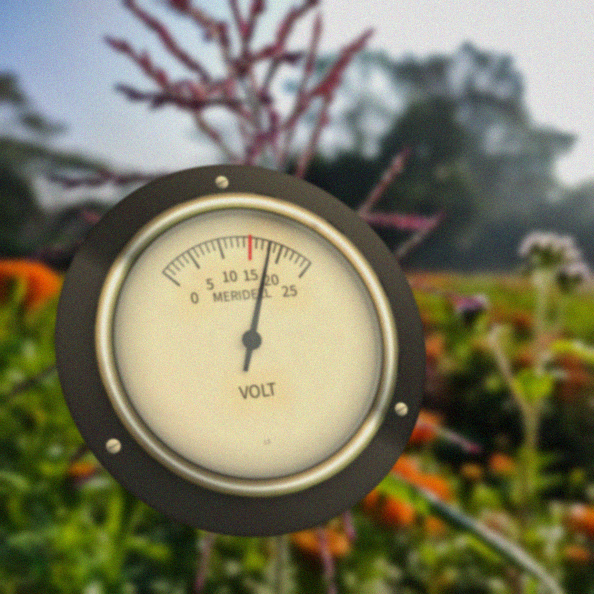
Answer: 18V
